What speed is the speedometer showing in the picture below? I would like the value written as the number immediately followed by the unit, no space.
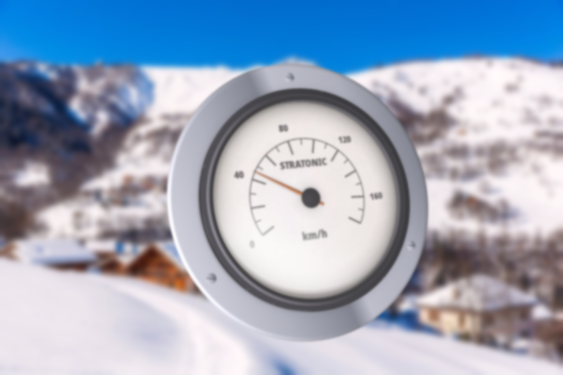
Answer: 45km/h
